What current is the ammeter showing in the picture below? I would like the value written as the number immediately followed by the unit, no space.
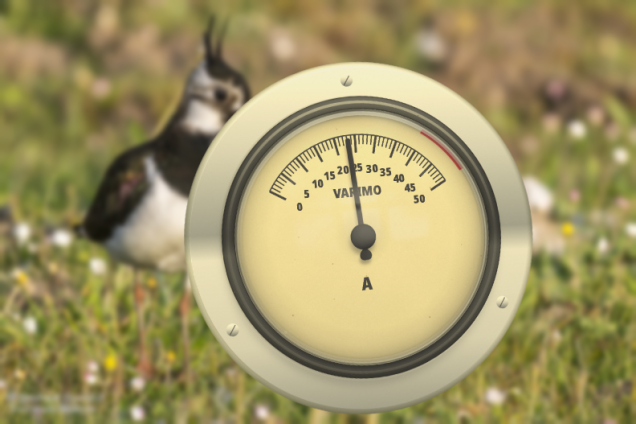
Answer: 23A
